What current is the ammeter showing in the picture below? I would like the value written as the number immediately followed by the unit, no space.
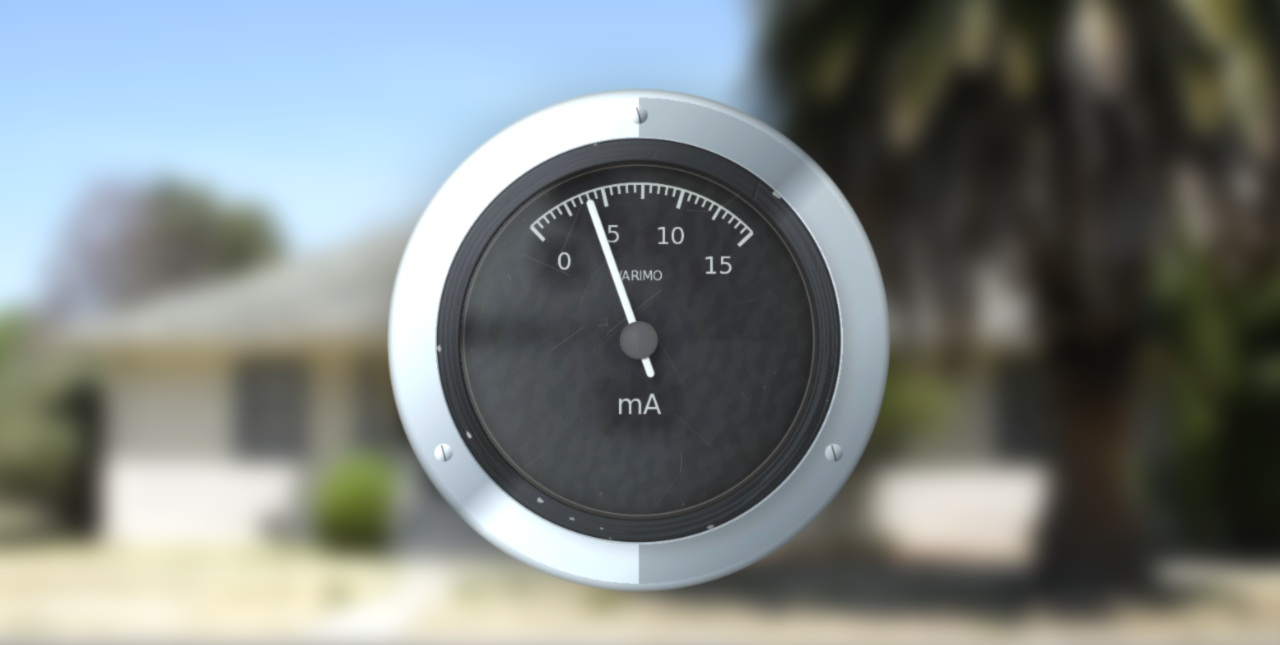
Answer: 4mA
